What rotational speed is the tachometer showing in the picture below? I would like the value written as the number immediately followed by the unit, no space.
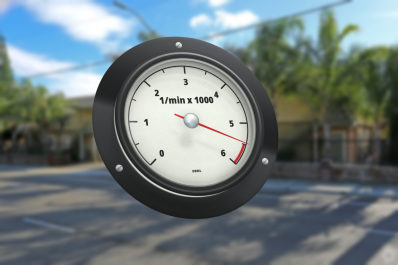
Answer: 5500rpm
